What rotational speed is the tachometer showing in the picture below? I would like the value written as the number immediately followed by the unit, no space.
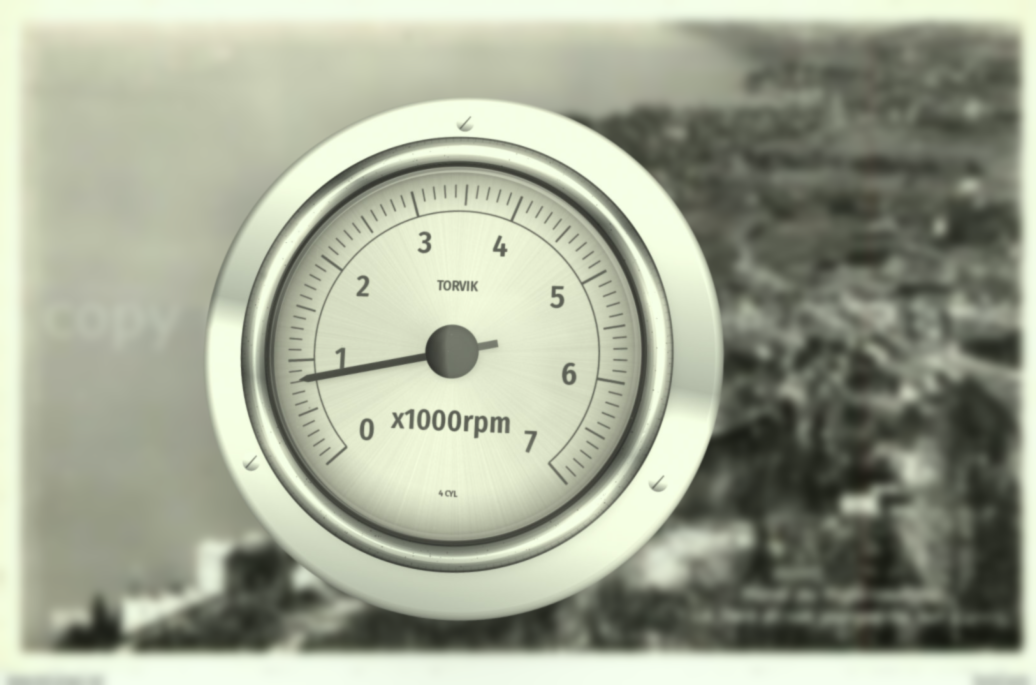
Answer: 800rpm
